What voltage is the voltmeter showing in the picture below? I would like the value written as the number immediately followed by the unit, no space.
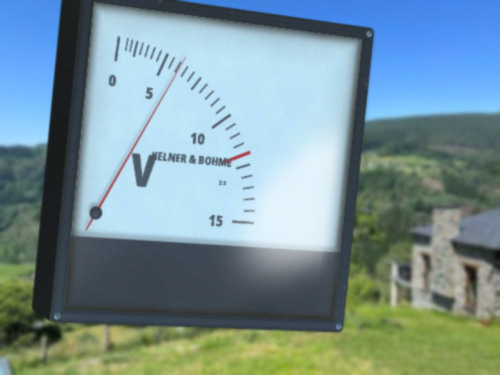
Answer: 6V
